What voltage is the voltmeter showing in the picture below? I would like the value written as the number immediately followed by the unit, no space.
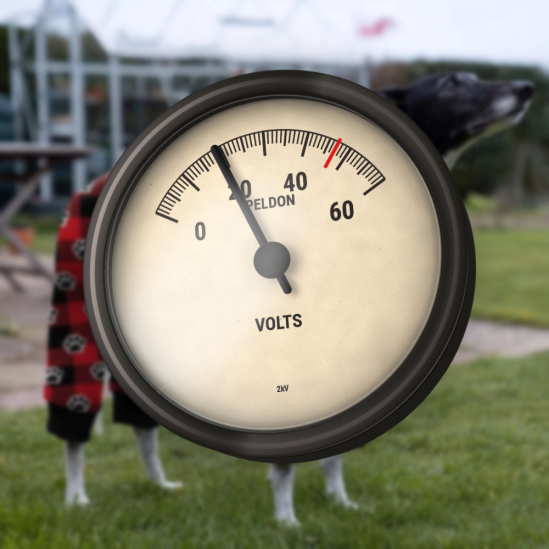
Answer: 19V
